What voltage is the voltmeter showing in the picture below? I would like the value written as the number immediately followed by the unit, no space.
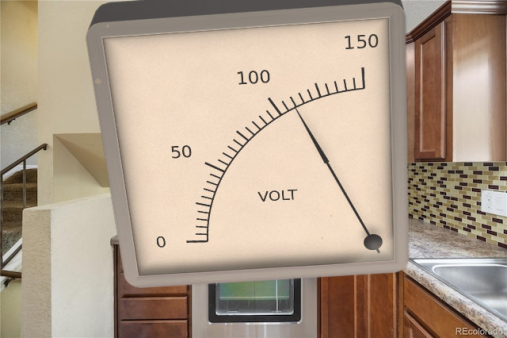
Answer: 110V
